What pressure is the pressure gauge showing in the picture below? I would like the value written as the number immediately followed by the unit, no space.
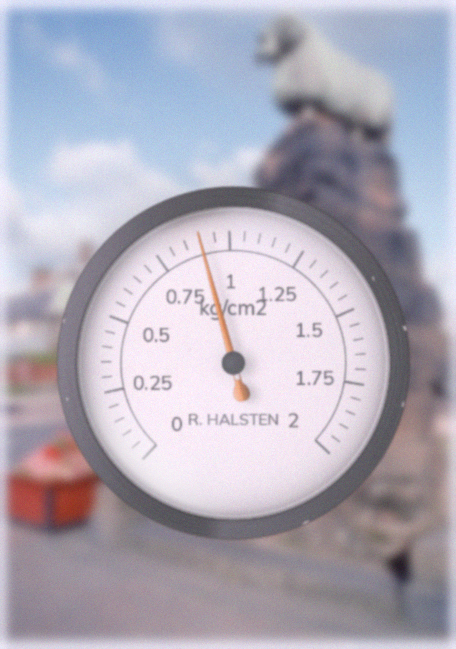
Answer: 0.9kg/cm²
